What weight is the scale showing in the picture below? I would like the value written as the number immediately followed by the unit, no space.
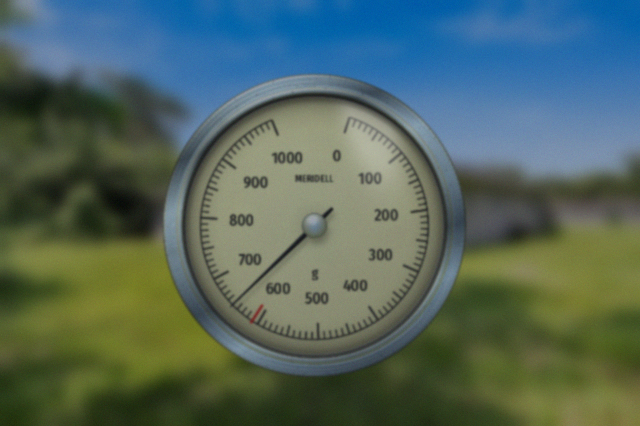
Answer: 650g
